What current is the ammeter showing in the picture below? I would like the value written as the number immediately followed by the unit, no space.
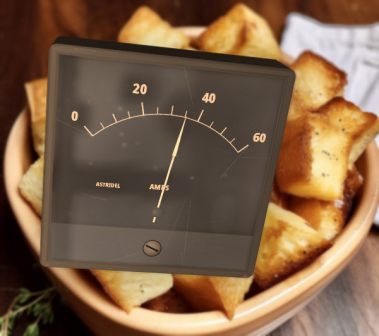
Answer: 35A
